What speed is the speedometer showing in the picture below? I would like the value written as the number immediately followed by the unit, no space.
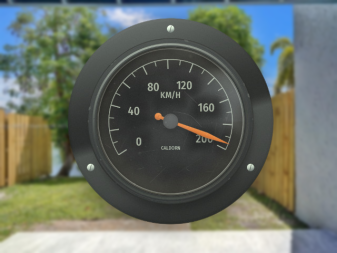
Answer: 195km/h
